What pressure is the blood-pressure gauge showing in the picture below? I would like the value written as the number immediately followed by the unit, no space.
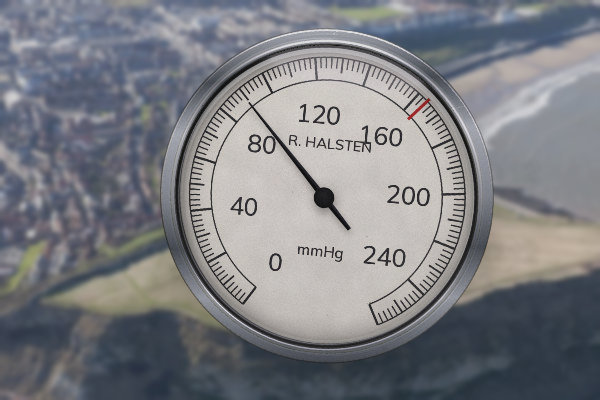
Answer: 90mmHg
